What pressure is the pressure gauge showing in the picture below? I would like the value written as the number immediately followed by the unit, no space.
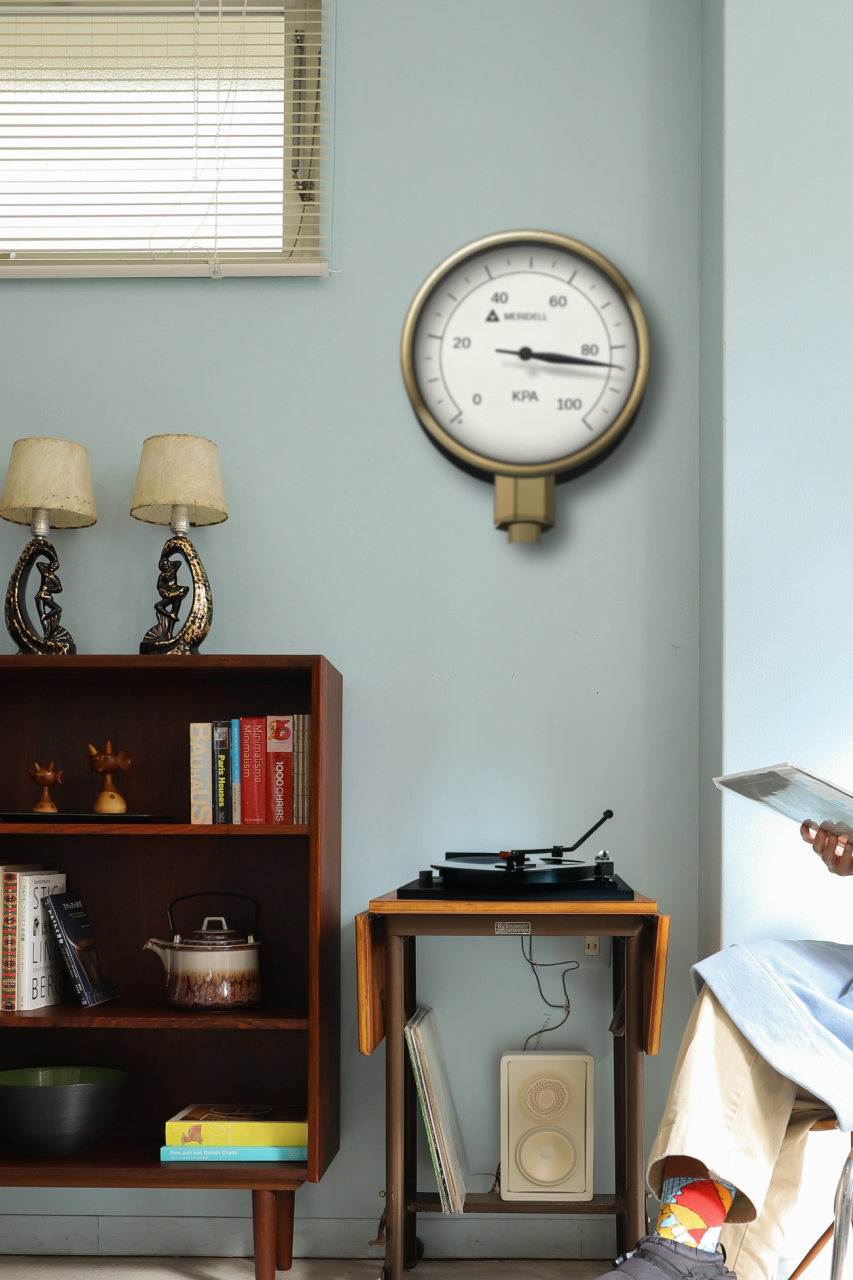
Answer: 85kPa
